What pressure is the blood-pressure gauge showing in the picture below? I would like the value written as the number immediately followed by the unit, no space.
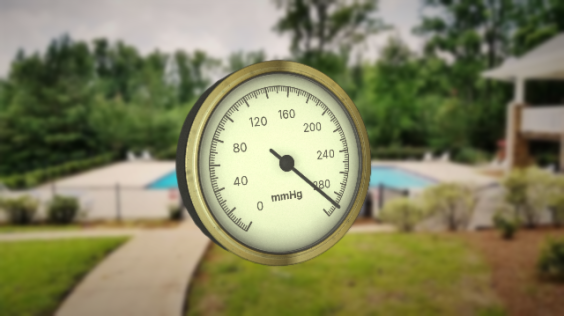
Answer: 290mmHg
